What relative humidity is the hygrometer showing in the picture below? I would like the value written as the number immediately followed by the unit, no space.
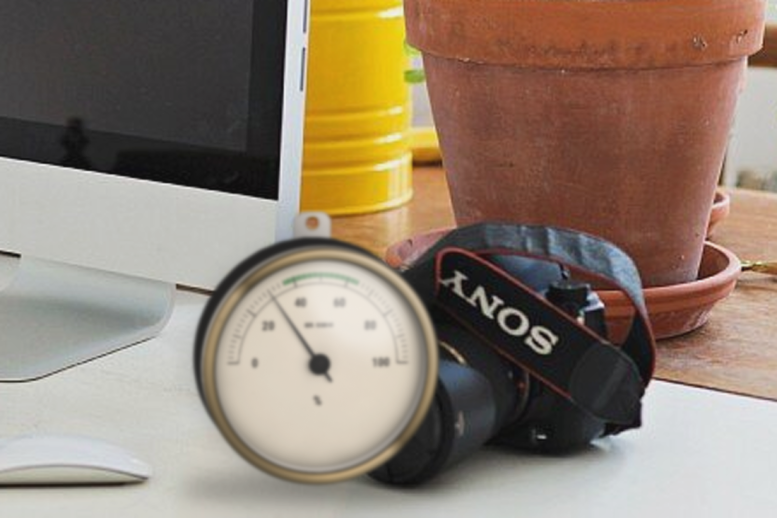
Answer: 30%
